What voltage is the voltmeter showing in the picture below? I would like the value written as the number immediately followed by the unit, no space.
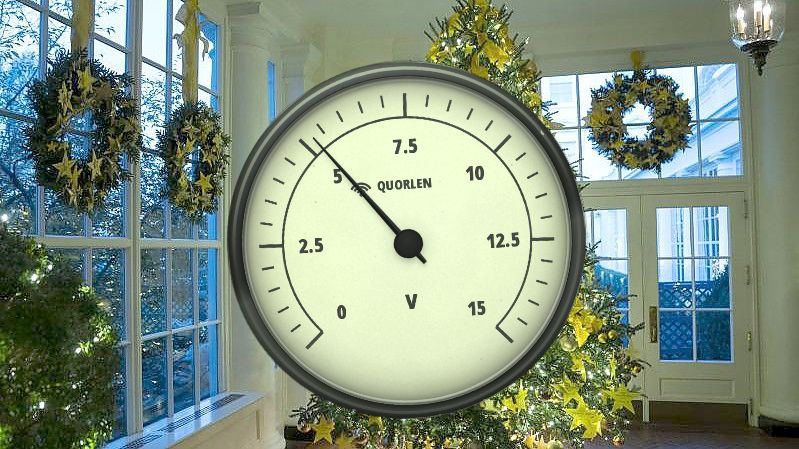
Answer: 5.25V
